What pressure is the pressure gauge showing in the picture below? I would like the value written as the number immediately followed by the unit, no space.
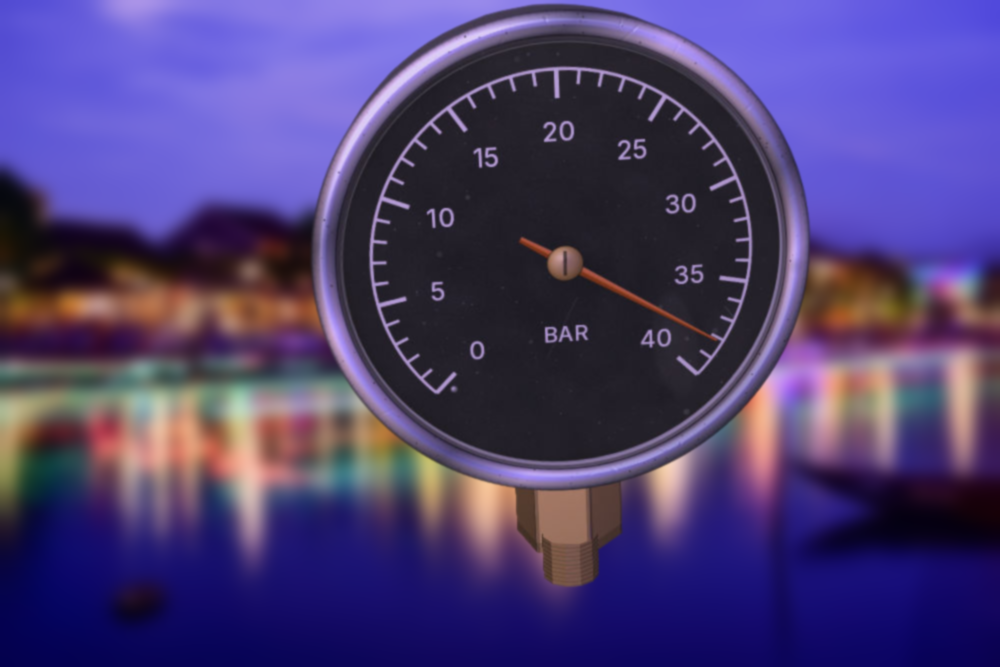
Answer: 38bar
